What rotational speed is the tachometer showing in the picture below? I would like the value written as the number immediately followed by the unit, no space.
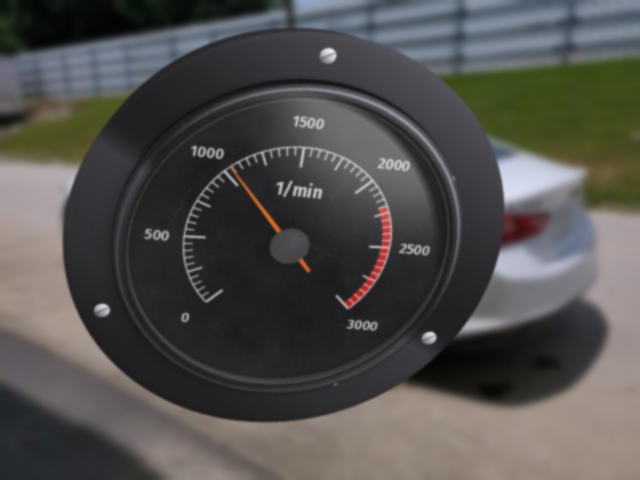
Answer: 1050rpm
